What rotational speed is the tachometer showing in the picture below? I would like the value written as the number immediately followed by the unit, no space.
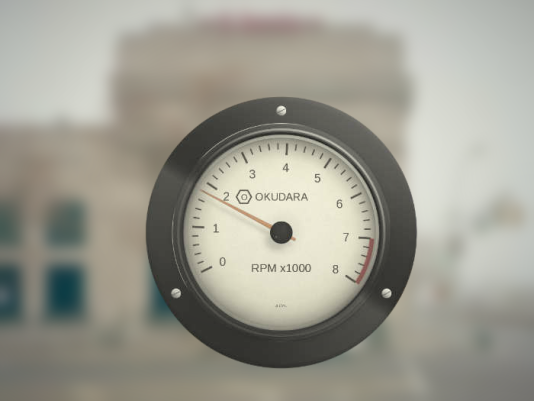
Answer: 1800rpm
